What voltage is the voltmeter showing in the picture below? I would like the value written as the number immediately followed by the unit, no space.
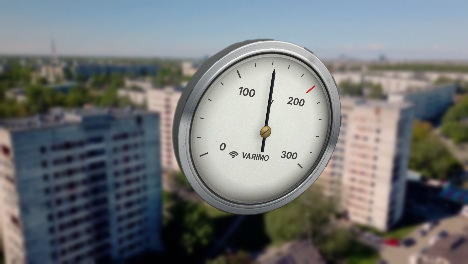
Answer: 140V
